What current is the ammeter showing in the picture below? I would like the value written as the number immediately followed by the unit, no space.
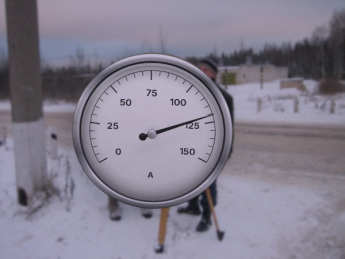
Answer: 120A
